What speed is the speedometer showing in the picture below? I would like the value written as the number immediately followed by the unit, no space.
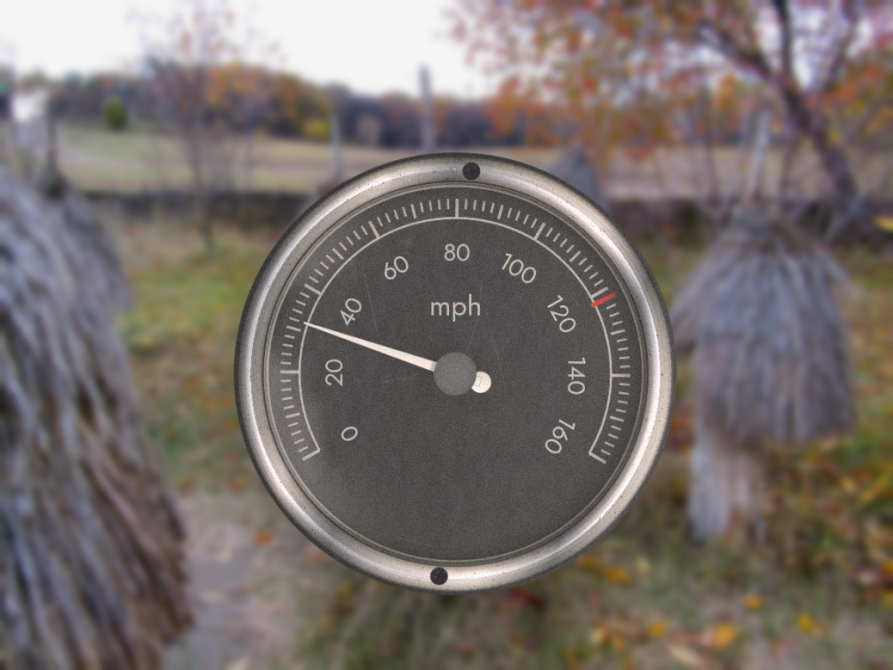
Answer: 32mph
